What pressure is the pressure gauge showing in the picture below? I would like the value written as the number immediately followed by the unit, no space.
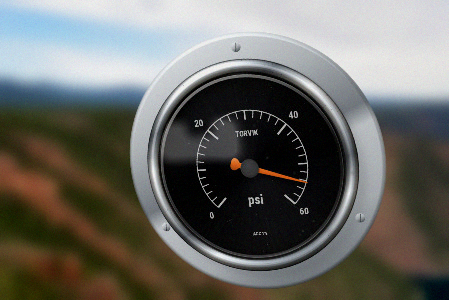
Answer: 54psi
